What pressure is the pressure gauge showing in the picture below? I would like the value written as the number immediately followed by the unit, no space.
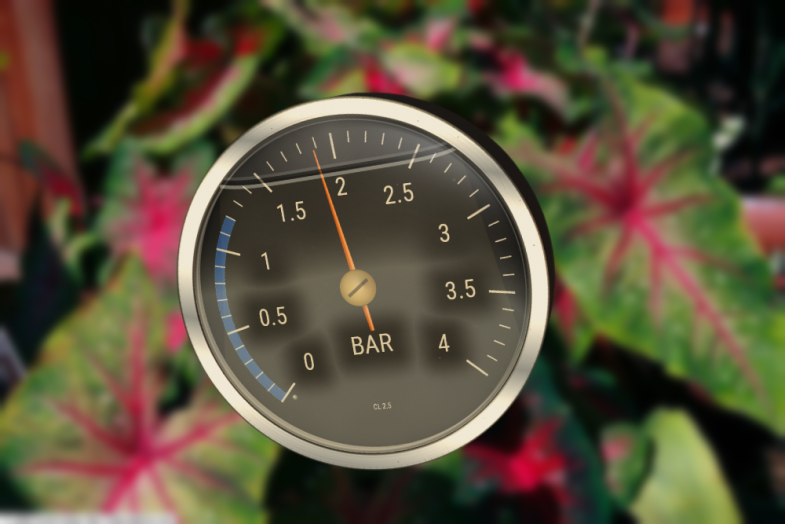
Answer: 1.9bar
